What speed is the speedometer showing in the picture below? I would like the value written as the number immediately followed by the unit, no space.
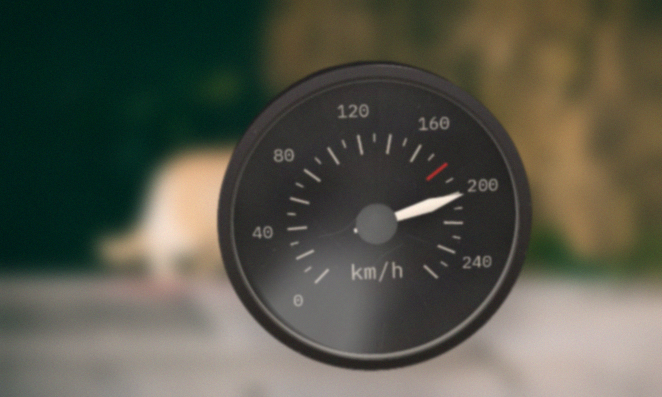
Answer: 200km/h
